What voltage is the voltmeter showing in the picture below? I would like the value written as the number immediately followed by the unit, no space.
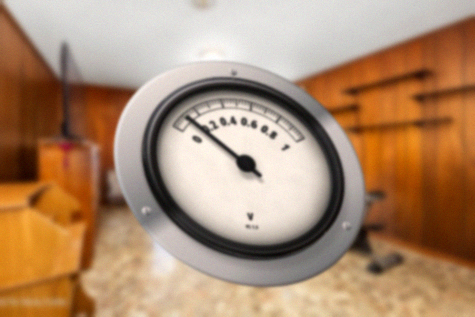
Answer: 0.1V
